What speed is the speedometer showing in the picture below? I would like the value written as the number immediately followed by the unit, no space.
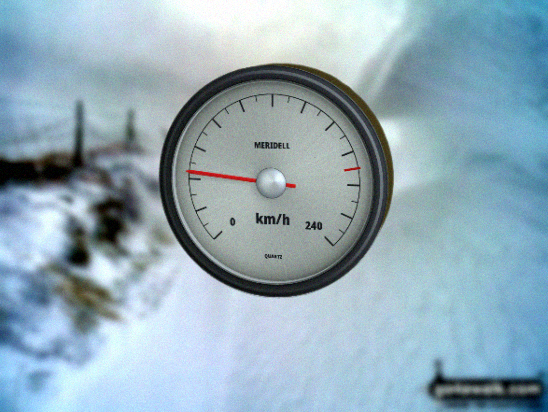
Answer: 45km/h
